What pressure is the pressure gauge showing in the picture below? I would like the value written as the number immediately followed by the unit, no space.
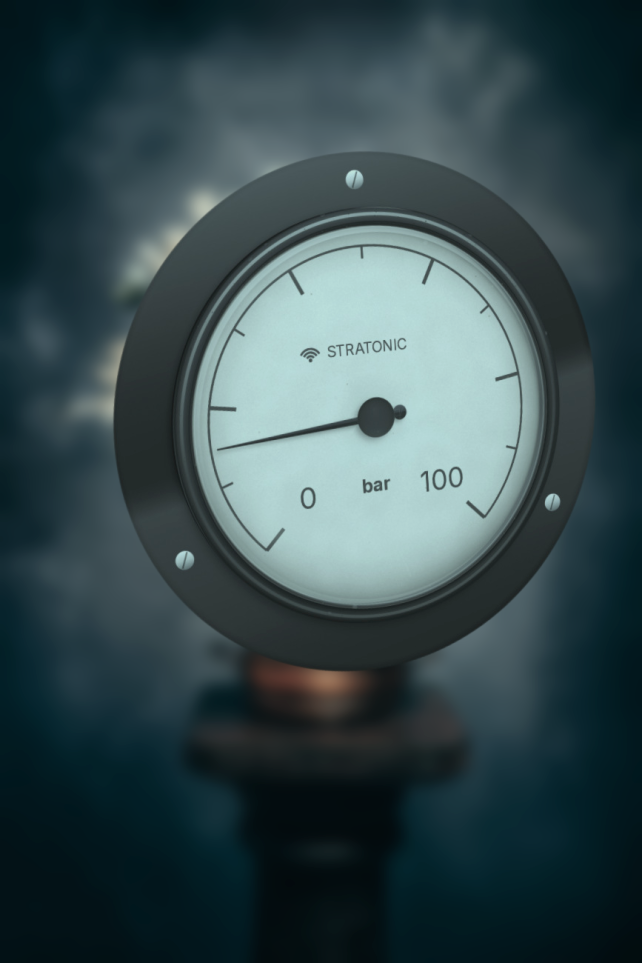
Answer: 15bar
